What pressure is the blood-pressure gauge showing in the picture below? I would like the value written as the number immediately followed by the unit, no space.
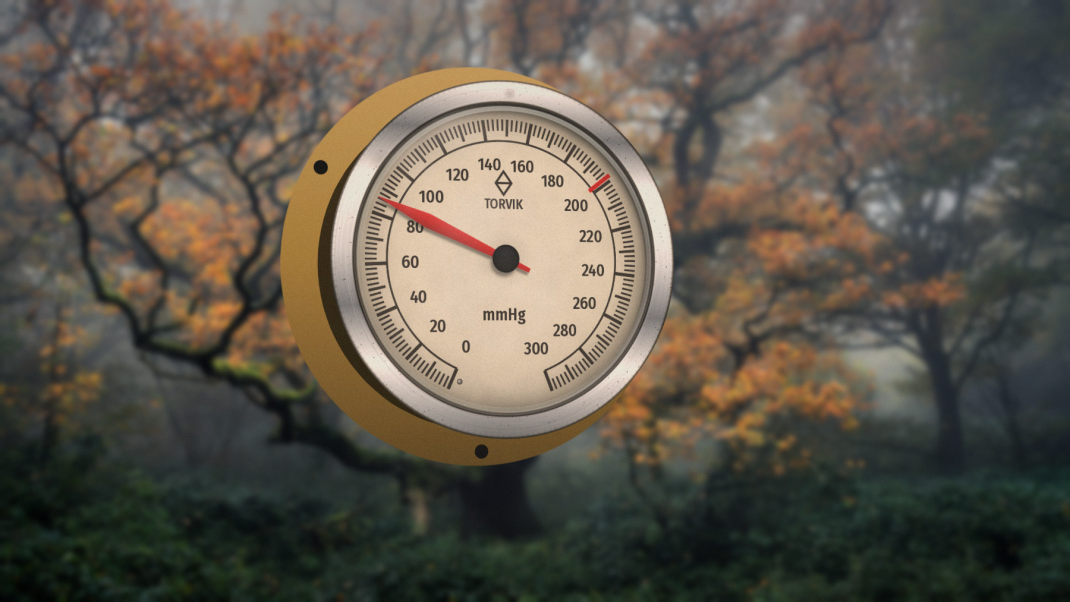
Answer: 86mmHg
